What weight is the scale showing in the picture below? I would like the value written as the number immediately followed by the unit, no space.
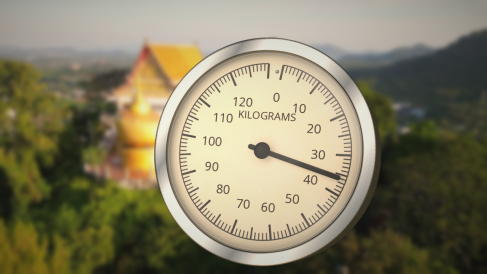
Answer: 36kg
